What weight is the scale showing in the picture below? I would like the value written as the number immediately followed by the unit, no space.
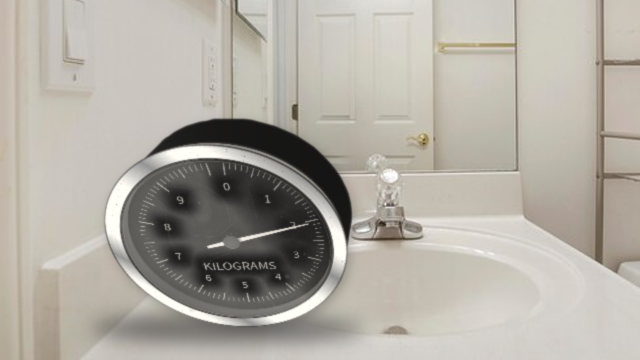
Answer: 2kg
